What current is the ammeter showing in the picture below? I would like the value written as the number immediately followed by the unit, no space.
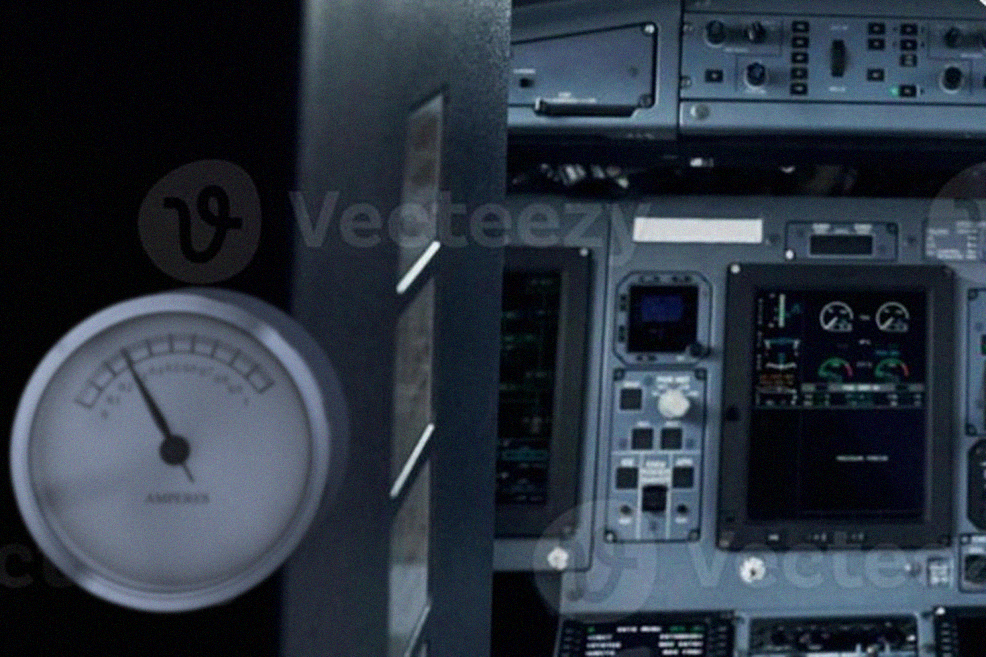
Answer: 0.3A
